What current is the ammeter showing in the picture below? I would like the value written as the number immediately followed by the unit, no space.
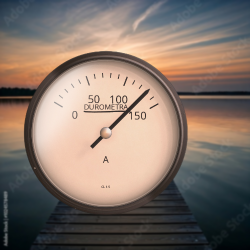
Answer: 130A
